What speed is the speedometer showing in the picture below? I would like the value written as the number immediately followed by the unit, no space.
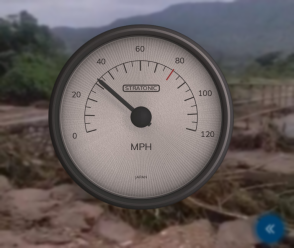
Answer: 32.5mph
